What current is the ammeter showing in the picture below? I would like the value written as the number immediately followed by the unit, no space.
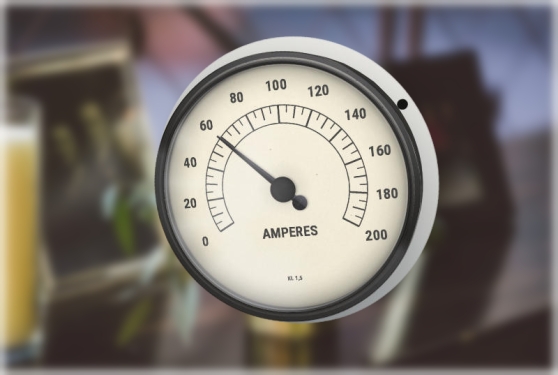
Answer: 60A
